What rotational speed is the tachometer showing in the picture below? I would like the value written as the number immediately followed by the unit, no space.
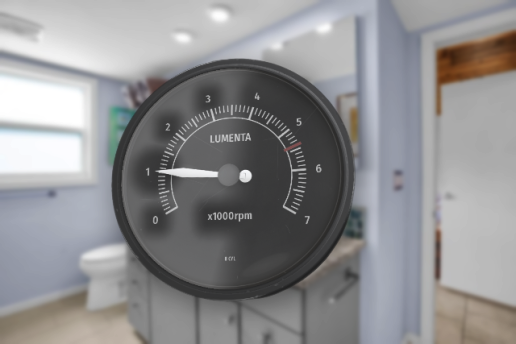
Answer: 1000rpm
